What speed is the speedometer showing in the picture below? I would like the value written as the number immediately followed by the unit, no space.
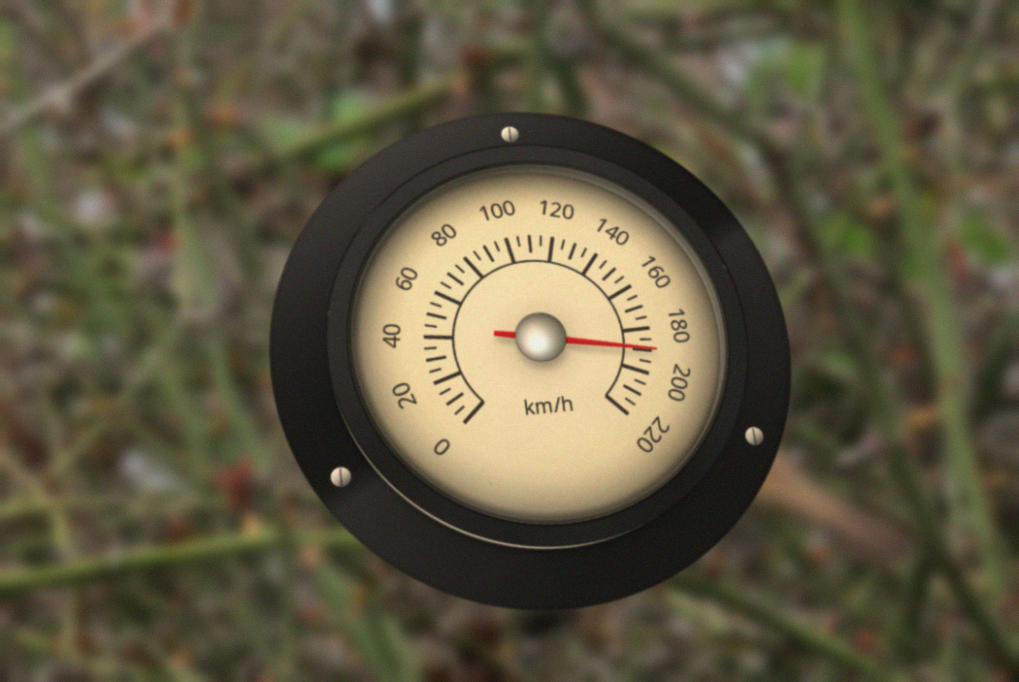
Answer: 190km/h
